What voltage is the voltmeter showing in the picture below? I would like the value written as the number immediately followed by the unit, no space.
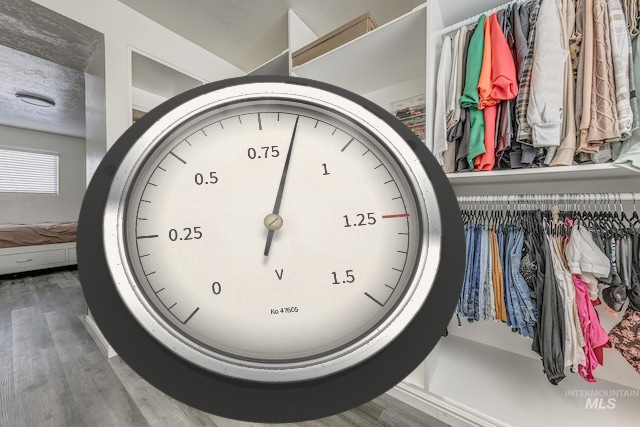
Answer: 0.85V
